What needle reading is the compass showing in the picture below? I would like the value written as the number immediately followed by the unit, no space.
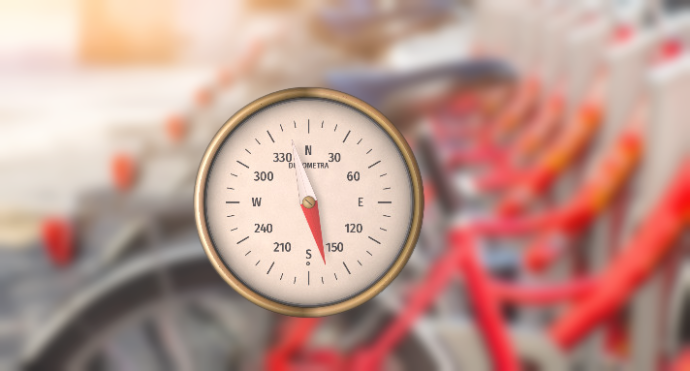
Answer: 165°
